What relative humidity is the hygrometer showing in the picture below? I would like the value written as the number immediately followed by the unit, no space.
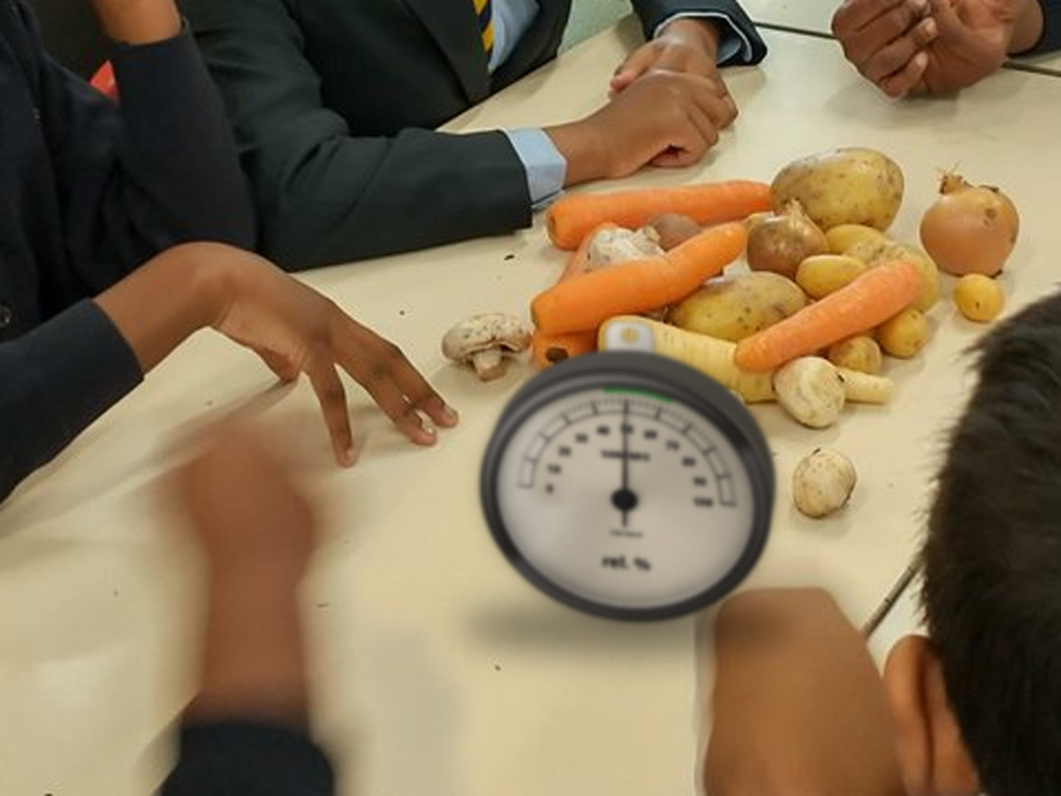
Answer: 50%
